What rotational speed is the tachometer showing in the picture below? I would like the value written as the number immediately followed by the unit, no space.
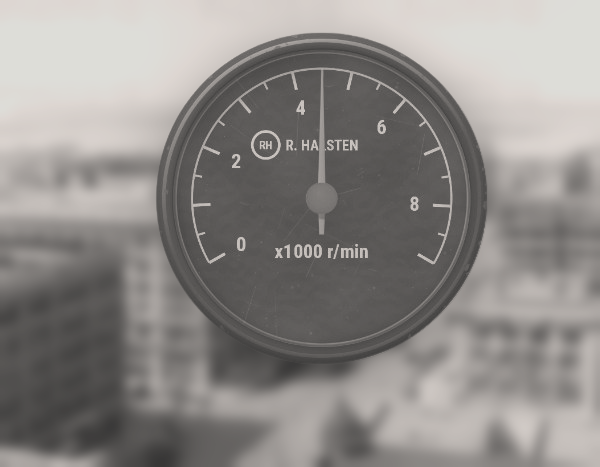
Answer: 4500rpm
